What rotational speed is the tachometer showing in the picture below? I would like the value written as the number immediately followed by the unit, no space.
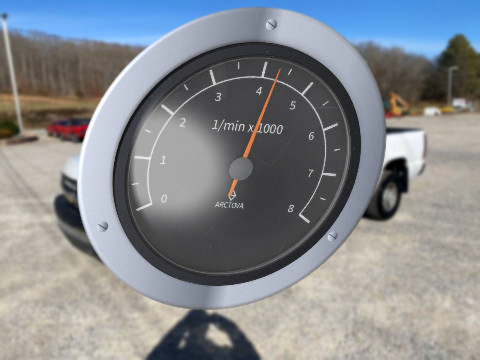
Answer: 4250rpm
